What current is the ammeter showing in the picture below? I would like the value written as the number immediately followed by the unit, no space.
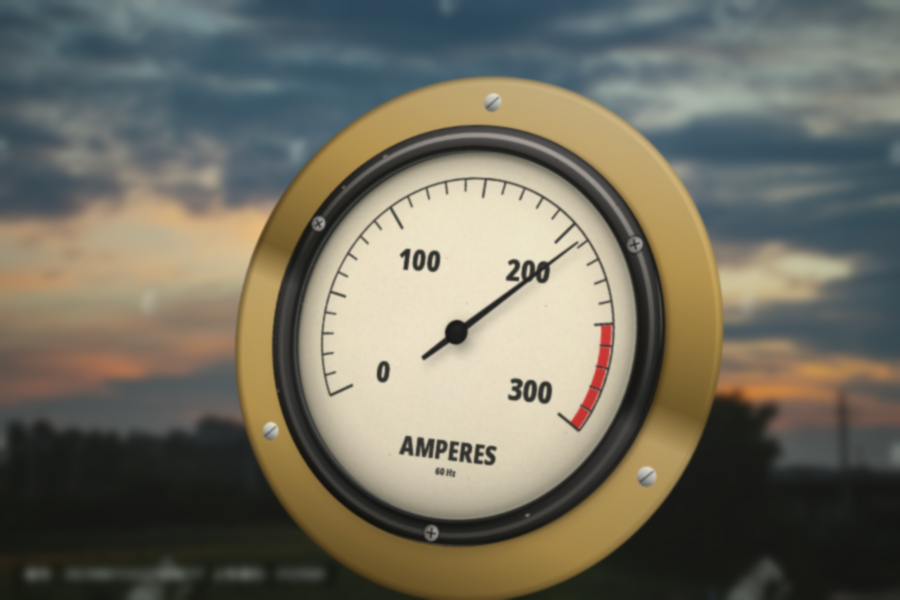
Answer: 210A
